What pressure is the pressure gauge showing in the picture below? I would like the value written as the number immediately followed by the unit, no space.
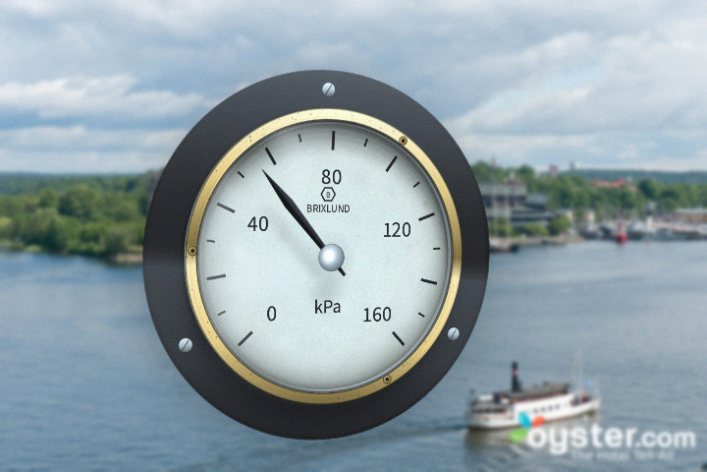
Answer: 55kPa
